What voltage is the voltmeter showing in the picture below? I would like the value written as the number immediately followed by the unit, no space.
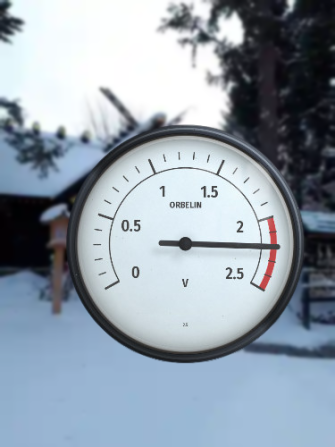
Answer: 2.2V
